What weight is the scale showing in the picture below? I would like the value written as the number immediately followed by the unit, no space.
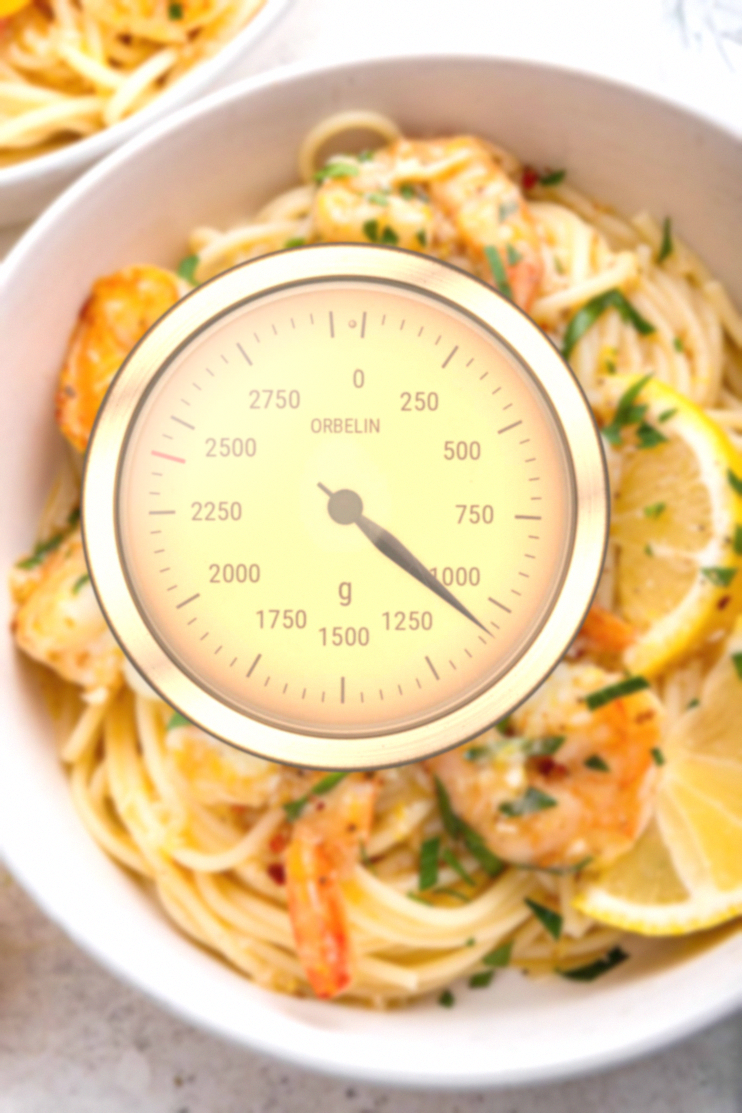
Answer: 1075g
